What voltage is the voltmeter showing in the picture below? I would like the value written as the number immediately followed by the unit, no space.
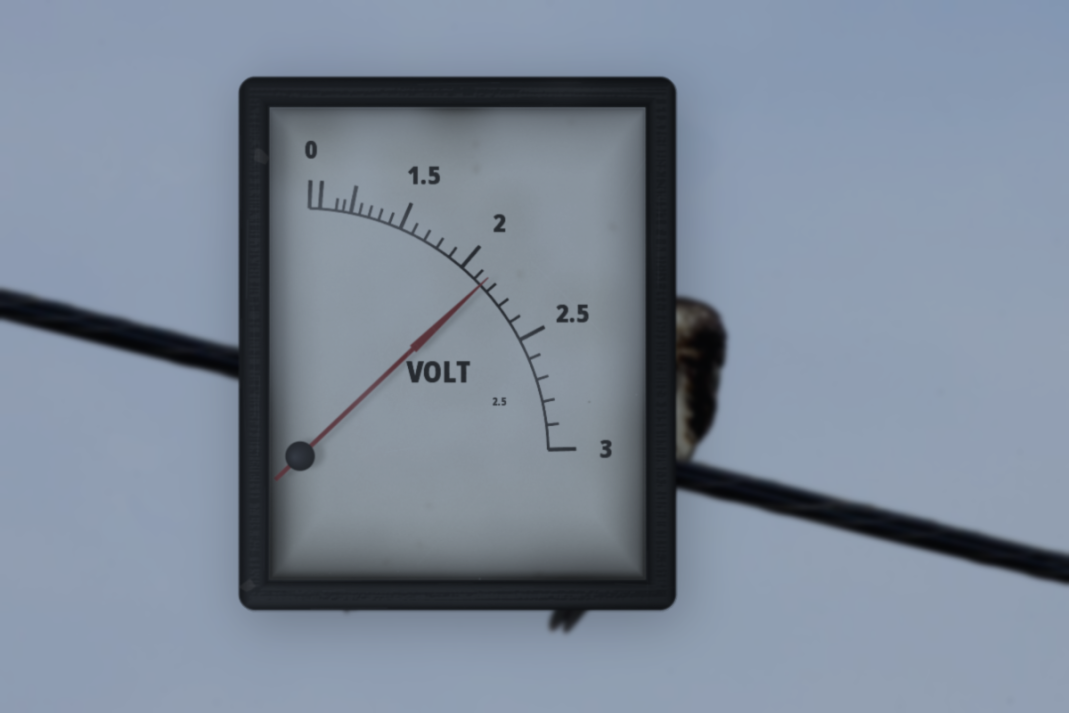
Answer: 2.15V
